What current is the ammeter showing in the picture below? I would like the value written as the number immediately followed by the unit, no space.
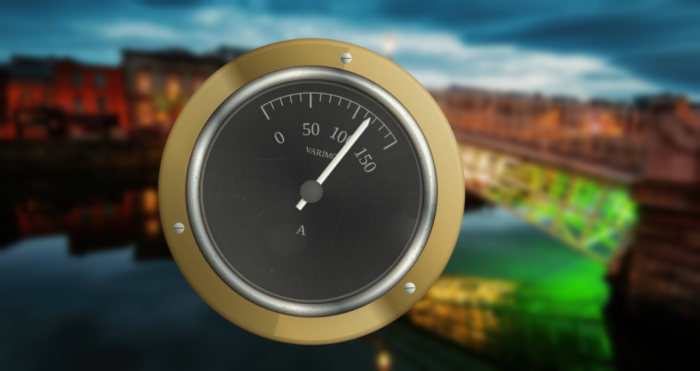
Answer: 115A
